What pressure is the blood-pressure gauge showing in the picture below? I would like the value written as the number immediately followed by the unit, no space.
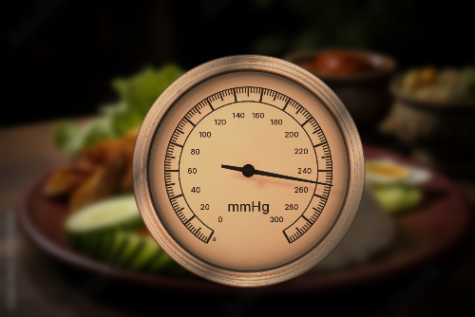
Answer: 250mmHg
